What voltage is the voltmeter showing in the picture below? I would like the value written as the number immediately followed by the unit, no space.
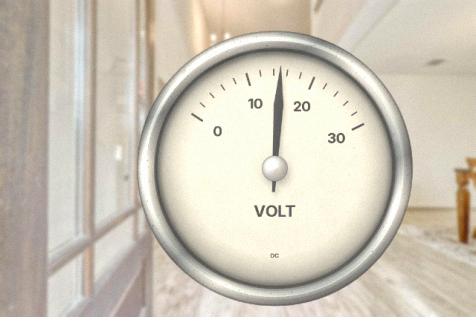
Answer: 15V
